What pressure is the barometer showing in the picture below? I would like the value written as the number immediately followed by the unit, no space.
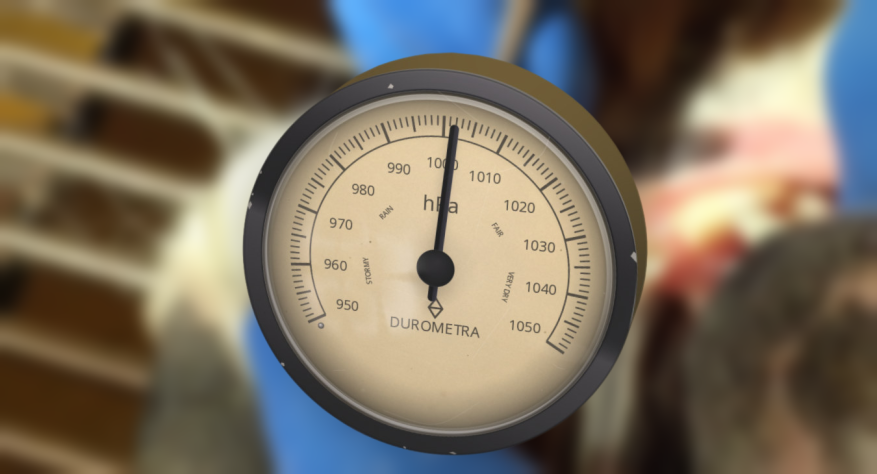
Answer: 1002hPa
